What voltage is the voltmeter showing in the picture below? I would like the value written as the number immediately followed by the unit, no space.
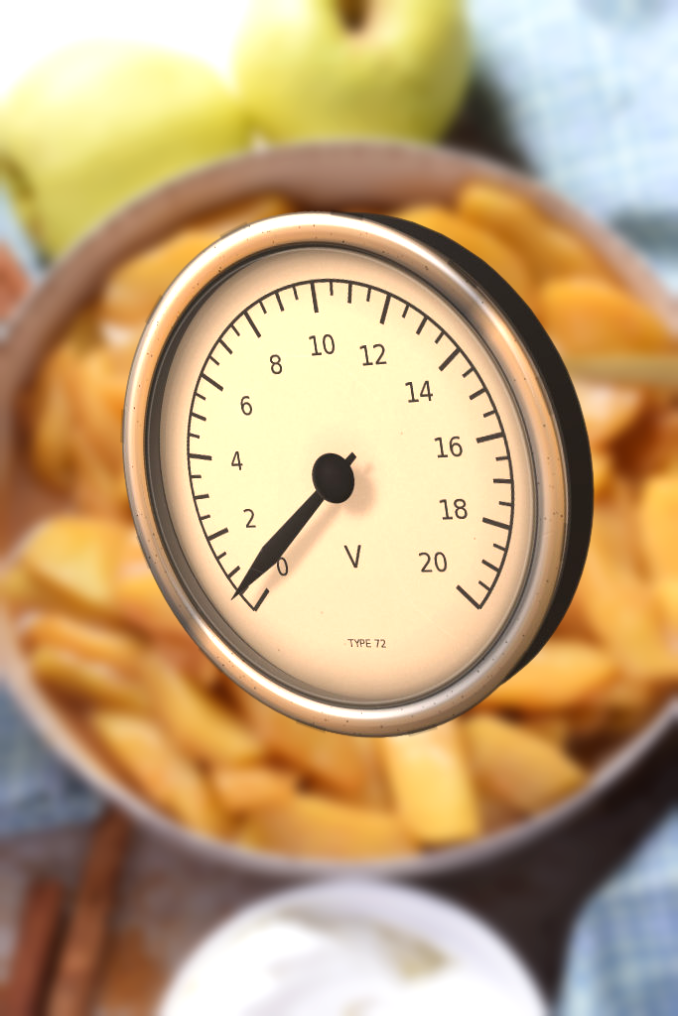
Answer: 0.5V
